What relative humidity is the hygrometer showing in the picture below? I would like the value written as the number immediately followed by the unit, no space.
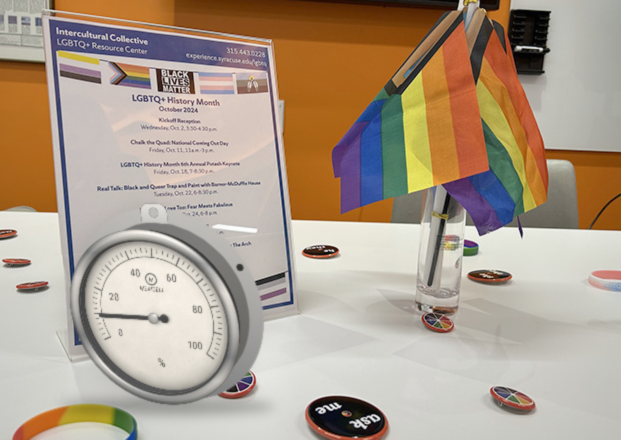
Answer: 10%
